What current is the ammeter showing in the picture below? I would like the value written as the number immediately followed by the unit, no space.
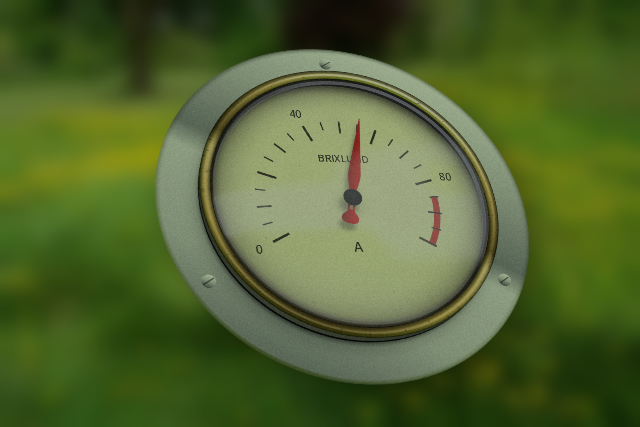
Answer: 55A
